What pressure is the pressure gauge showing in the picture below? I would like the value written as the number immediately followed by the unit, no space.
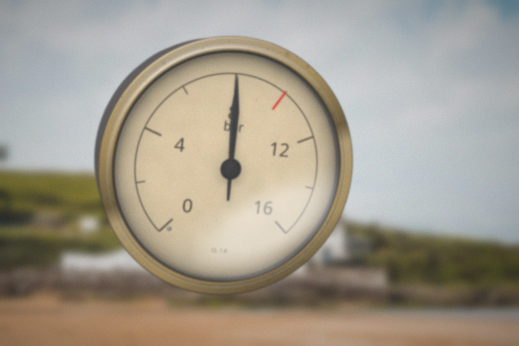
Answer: 8bar
